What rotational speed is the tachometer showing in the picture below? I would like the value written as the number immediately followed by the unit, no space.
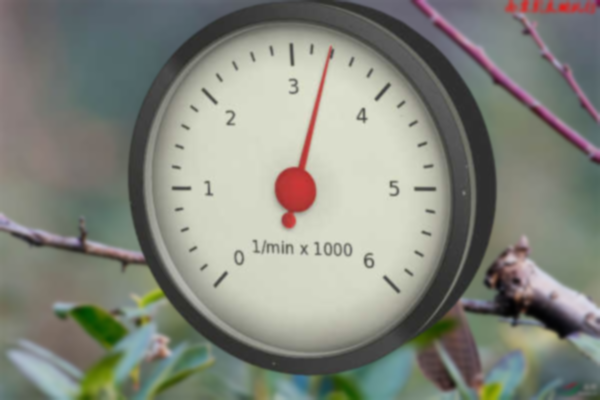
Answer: 3400rpm
